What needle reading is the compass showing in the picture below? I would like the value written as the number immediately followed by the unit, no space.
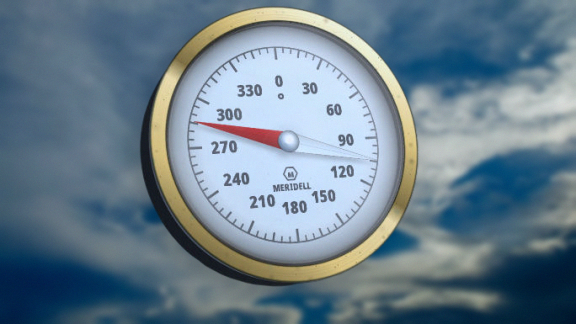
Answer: 285°
